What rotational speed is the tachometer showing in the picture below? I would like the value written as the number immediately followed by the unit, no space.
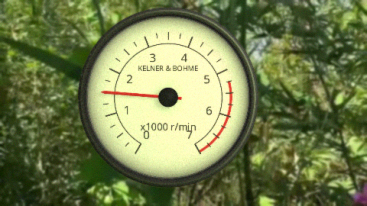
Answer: 1500rpm
